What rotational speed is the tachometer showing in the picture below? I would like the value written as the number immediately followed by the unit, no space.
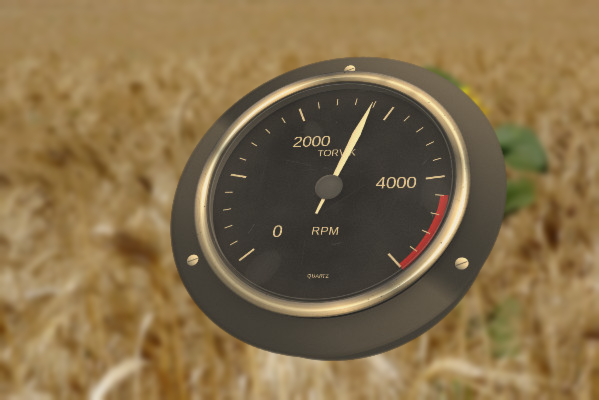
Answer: 2800rpm
